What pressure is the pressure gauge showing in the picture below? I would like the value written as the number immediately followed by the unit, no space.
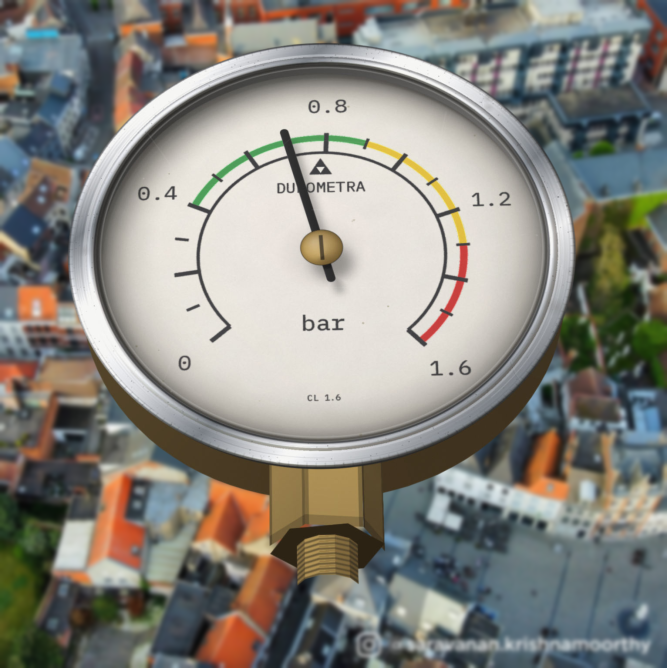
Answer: 0.7bar
